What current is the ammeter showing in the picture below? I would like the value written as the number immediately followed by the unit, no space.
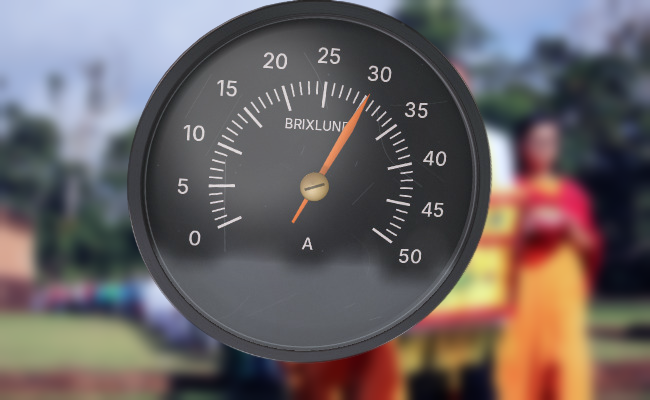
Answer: 30A
